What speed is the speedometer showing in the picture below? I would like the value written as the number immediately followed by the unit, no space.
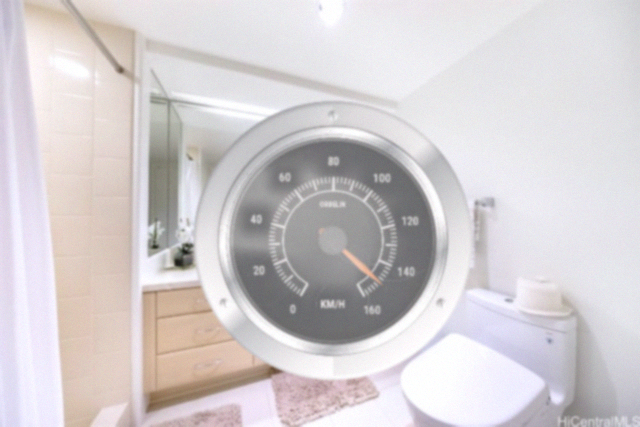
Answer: 150km/h
